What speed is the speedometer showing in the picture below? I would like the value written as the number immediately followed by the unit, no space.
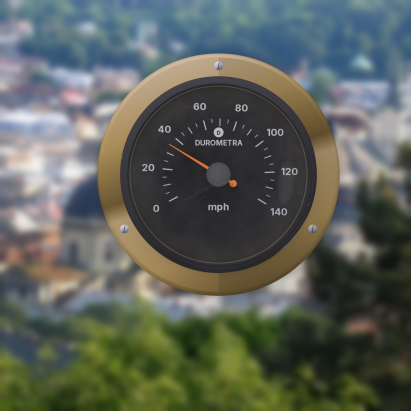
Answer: 35mph
